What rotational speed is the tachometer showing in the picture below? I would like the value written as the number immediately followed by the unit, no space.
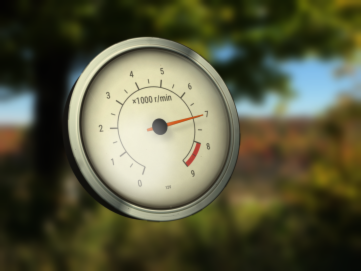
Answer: 7000rpm
